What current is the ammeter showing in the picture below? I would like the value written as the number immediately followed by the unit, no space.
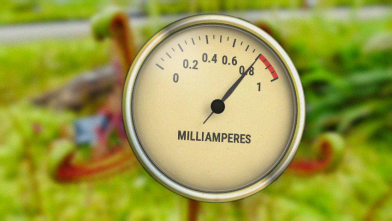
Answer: 0.8mA
